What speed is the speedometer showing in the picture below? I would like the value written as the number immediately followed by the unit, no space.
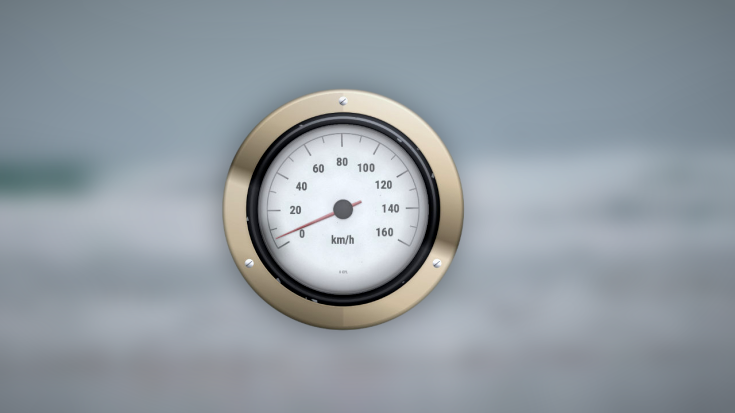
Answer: 5km/h
